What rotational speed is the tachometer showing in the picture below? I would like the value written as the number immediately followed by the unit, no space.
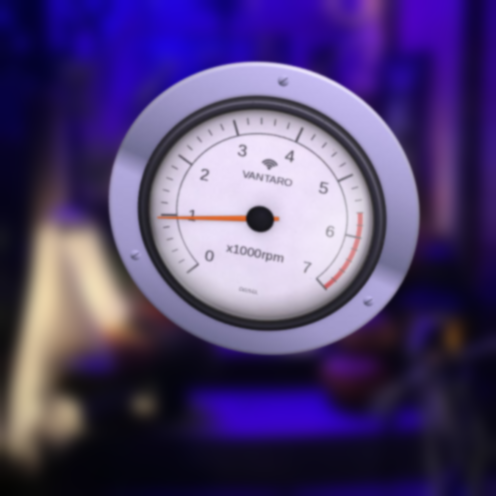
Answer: 1000rpm
